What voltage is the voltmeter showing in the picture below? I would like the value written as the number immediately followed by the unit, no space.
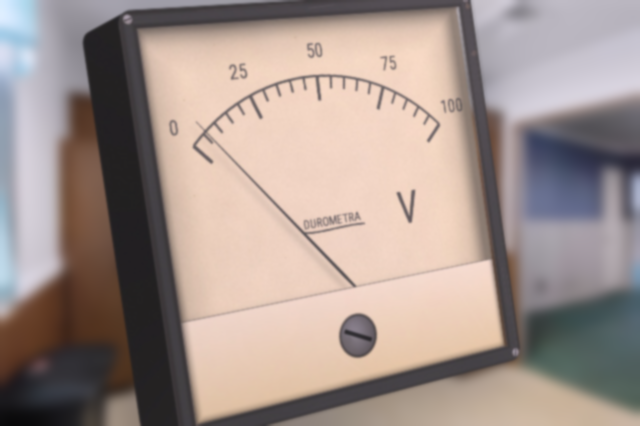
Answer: 5V
